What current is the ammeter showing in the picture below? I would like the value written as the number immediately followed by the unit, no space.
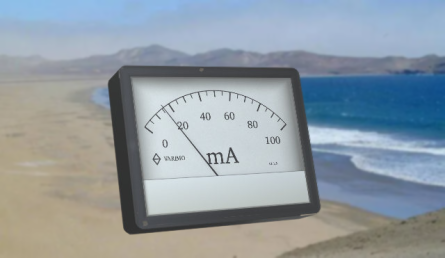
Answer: 15mA
